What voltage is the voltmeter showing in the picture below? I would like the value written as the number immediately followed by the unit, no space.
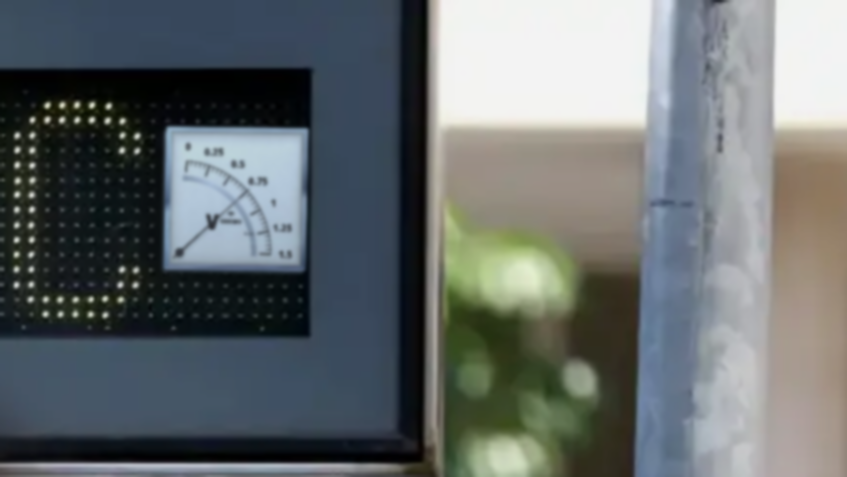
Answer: 0.75V
